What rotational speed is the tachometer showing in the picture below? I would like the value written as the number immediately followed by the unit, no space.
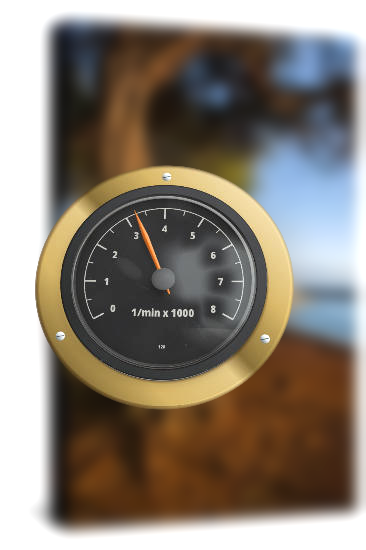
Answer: 3250rpm
